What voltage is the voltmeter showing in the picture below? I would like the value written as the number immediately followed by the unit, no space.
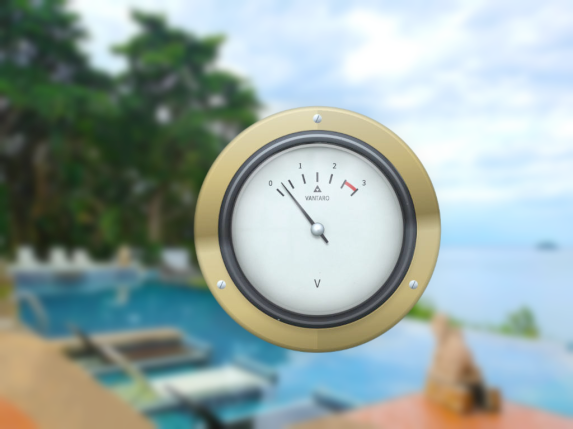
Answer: 0.25V
